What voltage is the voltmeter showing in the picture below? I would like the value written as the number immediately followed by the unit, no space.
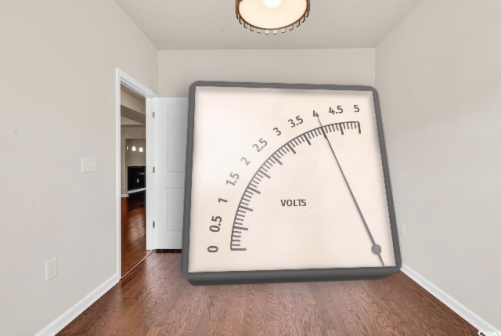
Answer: 4V
